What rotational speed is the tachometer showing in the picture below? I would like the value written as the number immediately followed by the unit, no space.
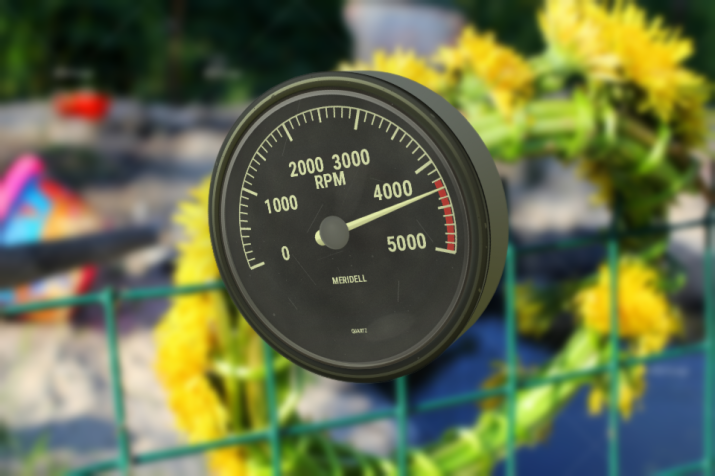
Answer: 4300rpm
